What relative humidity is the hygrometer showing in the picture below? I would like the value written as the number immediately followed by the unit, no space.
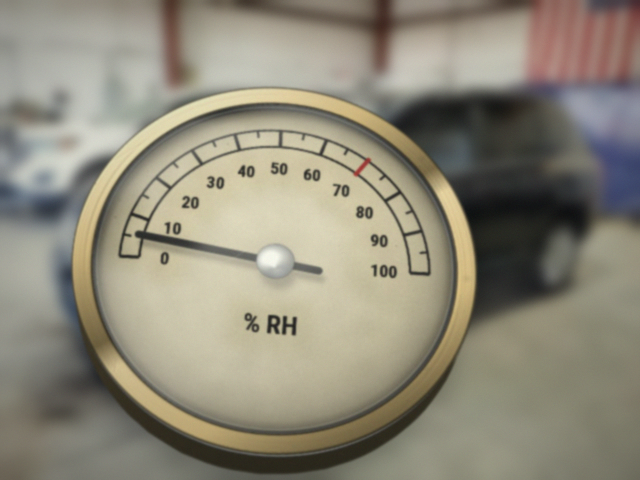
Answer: 5%
